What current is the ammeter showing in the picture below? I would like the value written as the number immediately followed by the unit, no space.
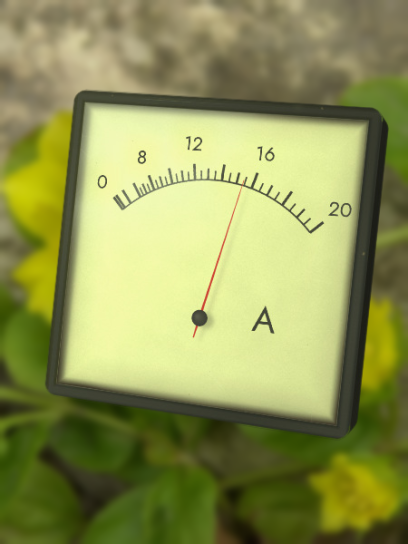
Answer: 15.5A
